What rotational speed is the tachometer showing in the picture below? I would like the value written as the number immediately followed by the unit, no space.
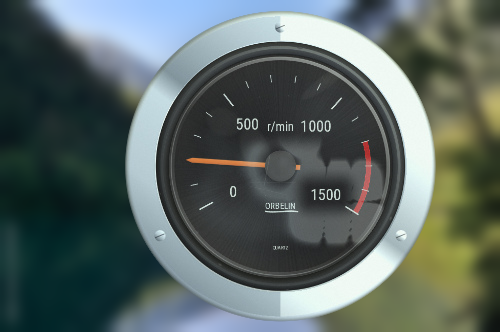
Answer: 200rpm
